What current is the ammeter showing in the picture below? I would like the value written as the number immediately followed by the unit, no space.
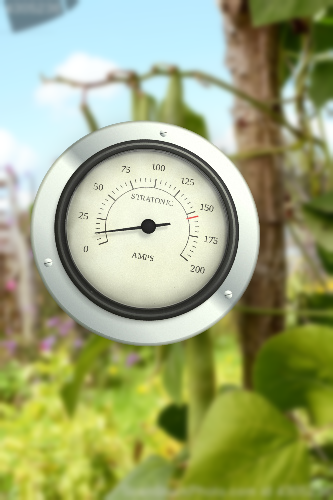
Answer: 10A
